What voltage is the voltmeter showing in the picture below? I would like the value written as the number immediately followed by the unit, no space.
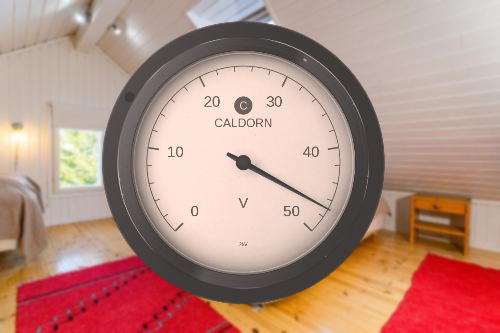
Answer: 47V
